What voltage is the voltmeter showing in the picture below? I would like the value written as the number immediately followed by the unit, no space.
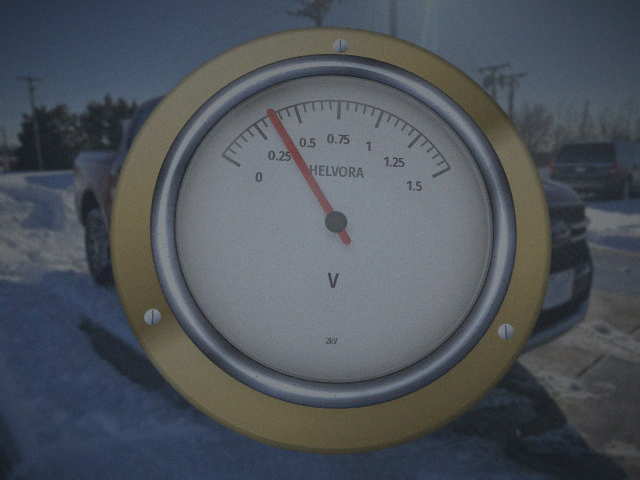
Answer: 0.35V
